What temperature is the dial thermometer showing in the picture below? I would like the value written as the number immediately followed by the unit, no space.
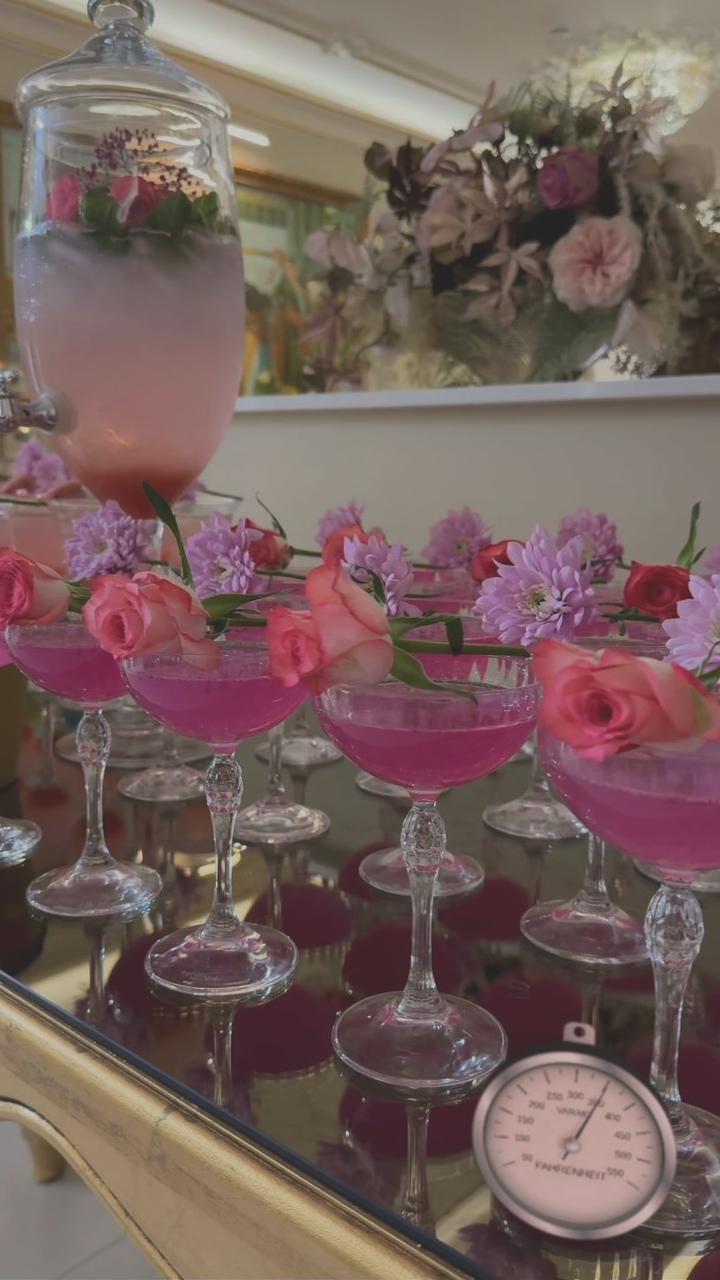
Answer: 350°F
